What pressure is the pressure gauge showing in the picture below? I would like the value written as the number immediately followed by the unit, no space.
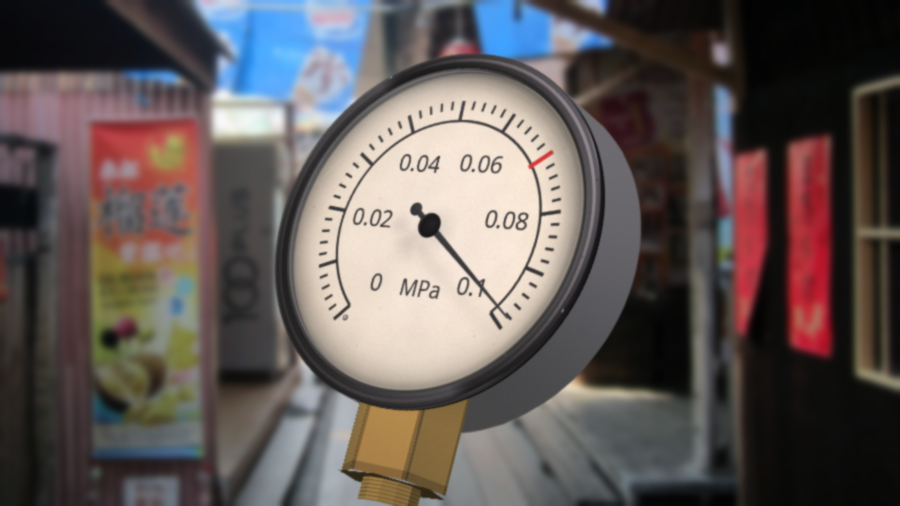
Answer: 0.098MPa
